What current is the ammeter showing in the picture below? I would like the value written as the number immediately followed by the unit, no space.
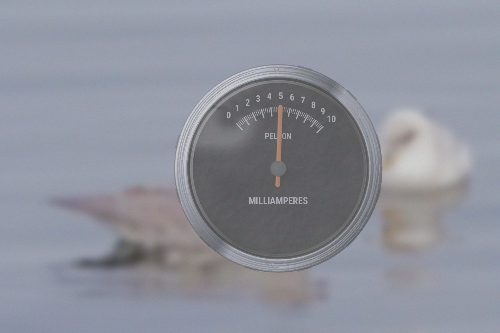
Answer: 5mA
